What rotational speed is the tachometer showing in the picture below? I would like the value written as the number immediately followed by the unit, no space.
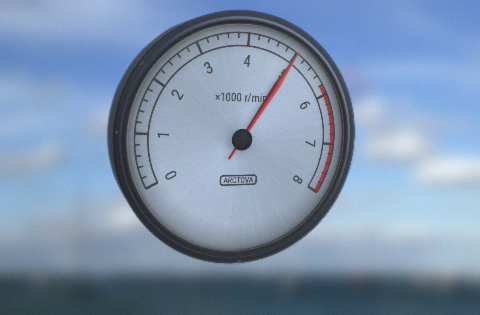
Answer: 5000rpm
